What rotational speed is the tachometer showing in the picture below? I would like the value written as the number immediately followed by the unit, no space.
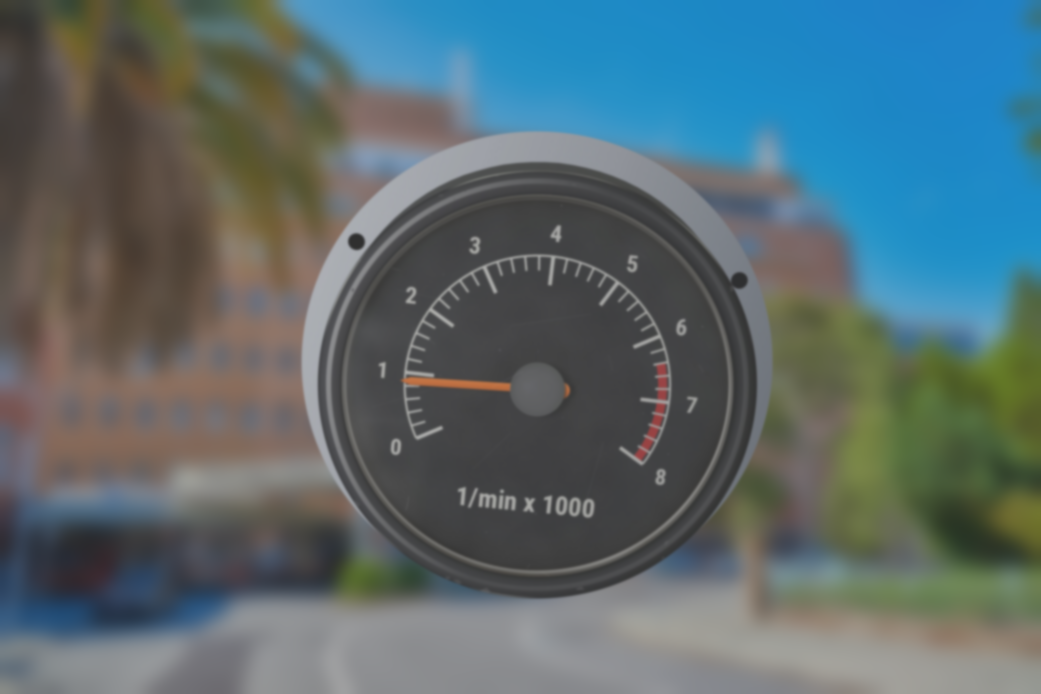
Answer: 900rpm
